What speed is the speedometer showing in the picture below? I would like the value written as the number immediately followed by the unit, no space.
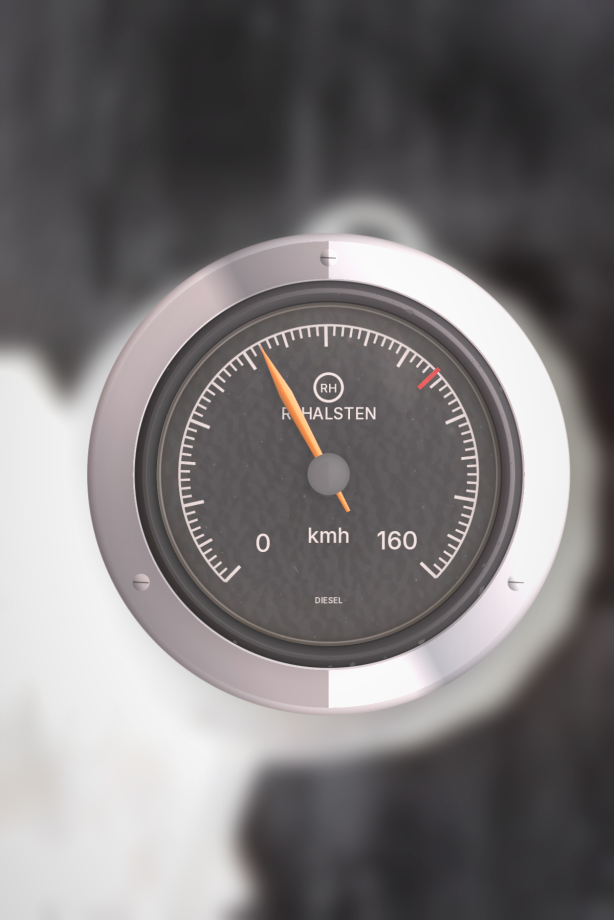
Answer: 64km/h
